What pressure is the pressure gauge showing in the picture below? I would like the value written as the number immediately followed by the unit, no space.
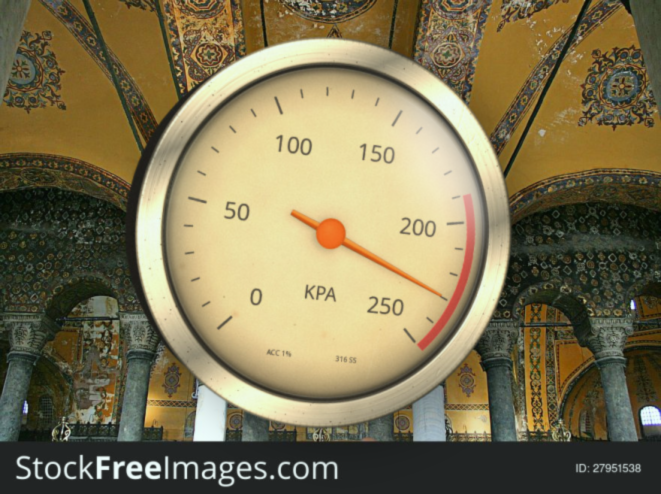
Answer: 230kPa
